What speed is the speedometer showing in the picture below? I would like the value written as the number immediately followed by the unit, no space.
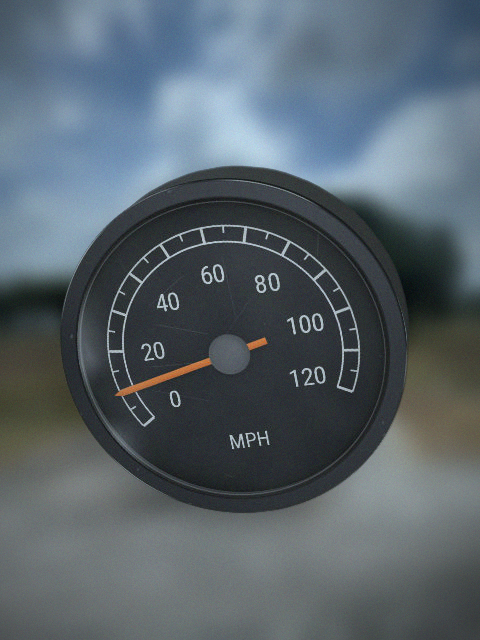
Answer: 10mph
